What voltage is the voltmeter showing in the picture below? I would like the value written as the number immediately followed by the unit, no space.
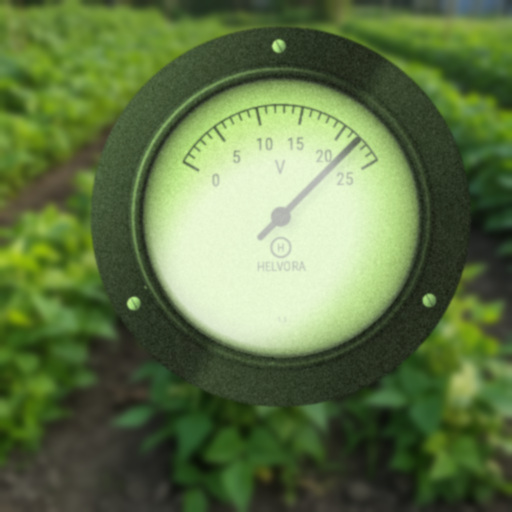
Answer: 22V
